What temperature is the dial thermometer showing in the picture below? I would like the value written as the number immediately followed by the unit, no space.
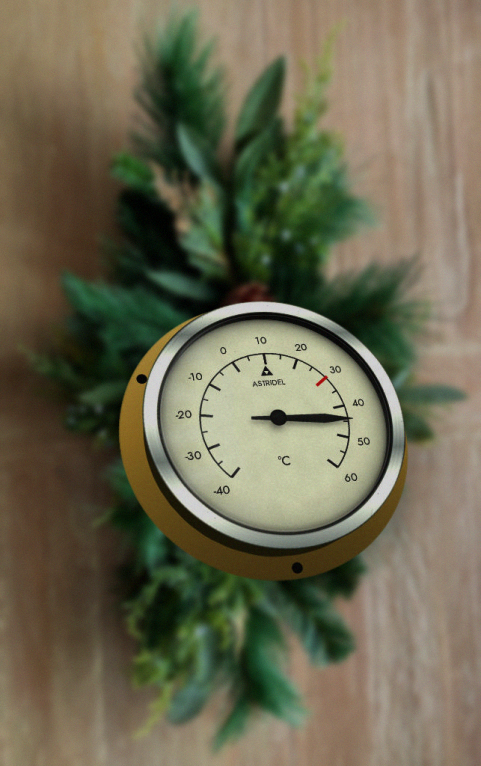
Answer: 45°C
